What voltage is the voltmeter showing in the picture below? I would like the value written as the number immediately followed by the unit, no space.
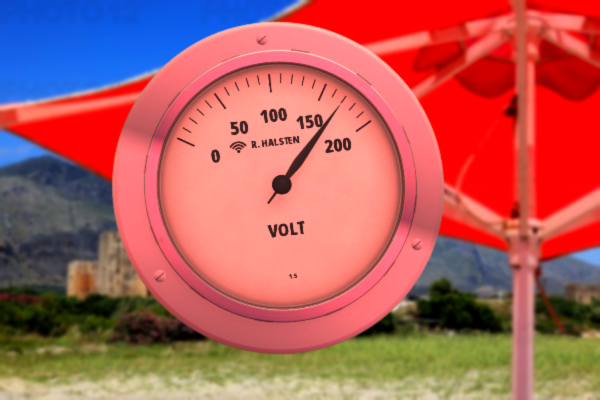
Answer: 170V
